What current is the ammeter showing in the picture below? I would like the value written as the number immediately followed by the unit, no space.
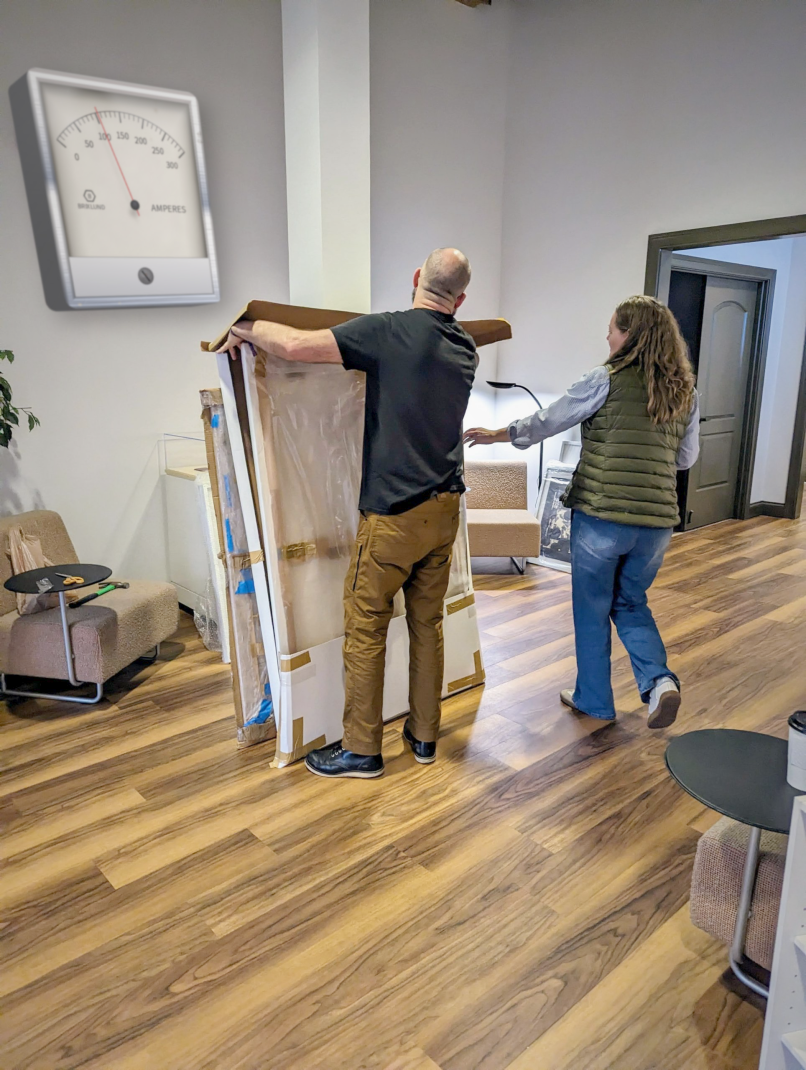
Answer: 100A
